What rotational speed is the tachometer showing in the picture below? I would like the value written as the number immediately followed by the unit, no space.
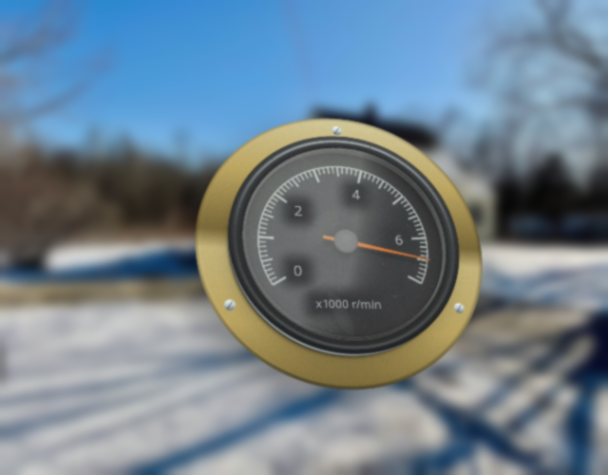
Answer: 6500rpm
